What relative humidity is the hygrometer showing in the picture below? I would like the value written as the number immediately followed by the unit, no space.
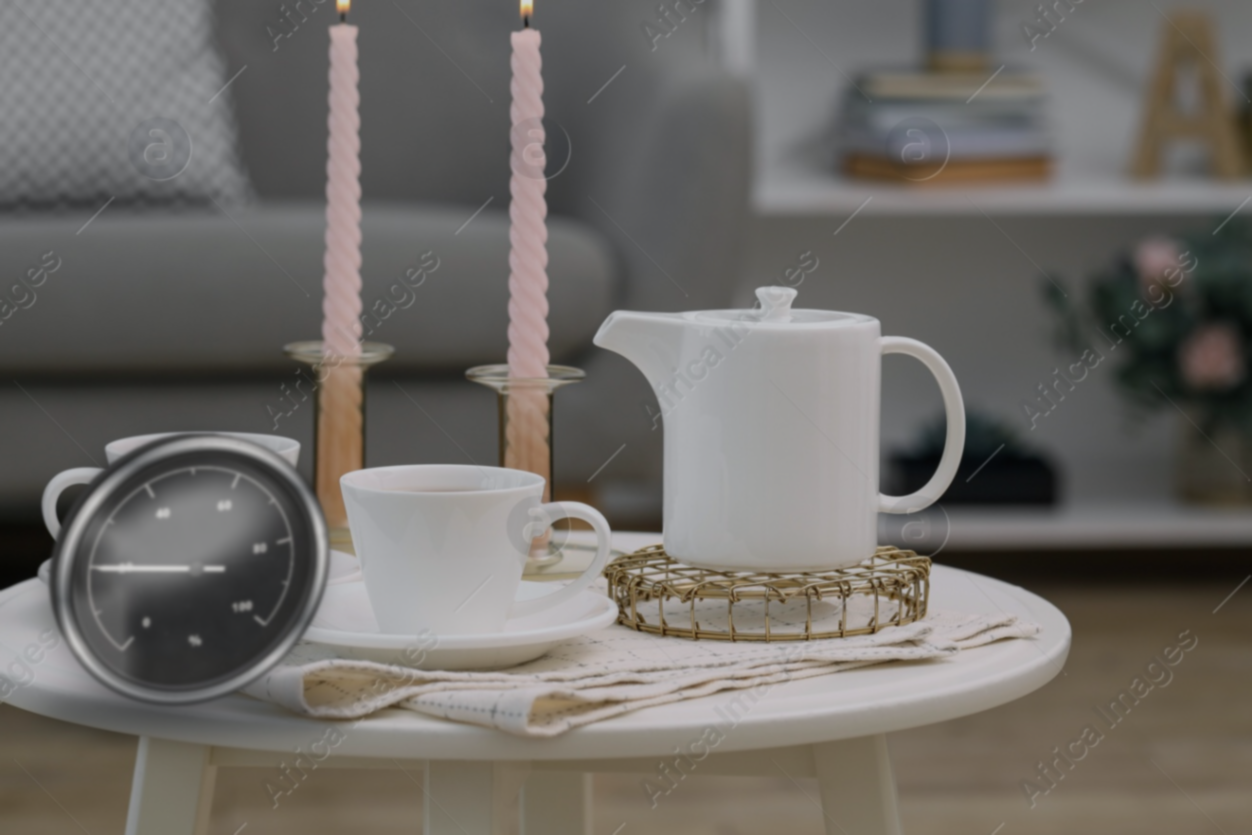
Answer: 20%
